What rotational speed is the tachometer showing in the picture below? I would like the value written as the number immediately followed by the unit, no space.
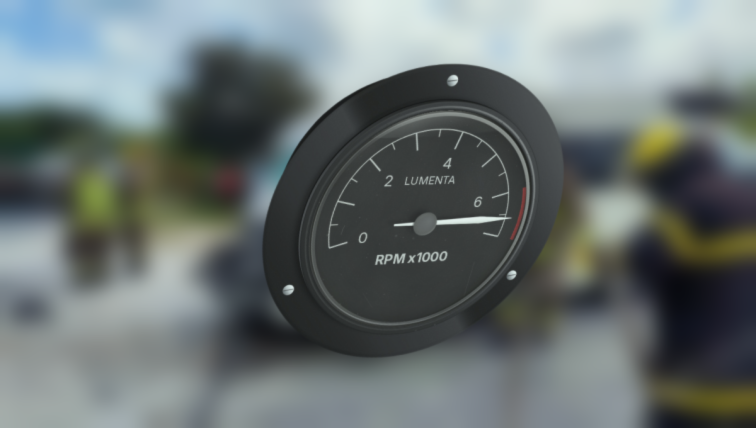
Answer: 6500rpm
